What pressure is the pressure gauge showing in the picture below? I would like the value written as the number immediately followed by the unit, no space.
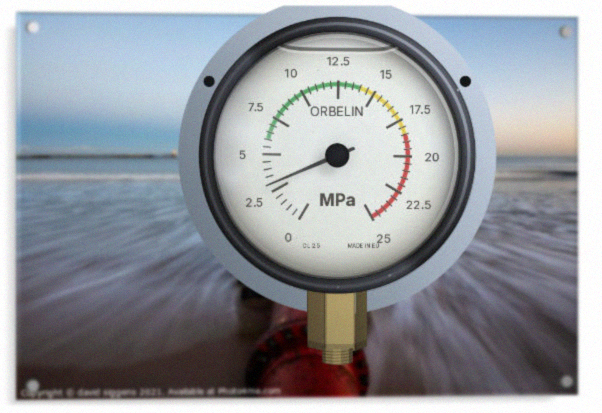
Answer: 3MPa
